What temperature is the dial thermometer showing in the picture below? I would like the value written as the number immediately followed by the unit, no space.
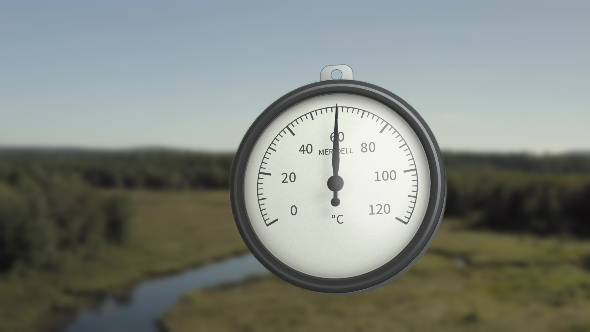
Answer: 60°C
